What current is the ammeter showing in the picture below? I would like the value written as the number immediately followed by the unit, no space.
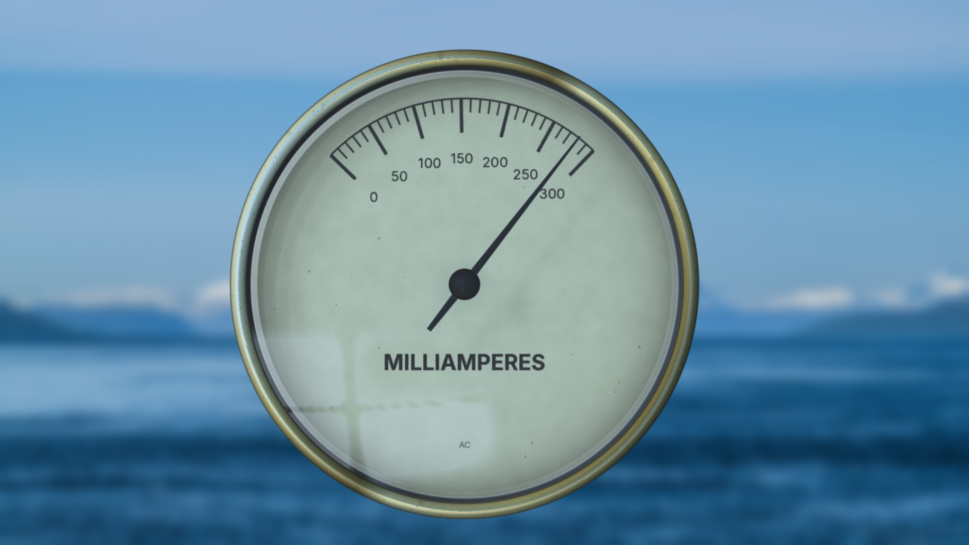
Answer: 280mA
